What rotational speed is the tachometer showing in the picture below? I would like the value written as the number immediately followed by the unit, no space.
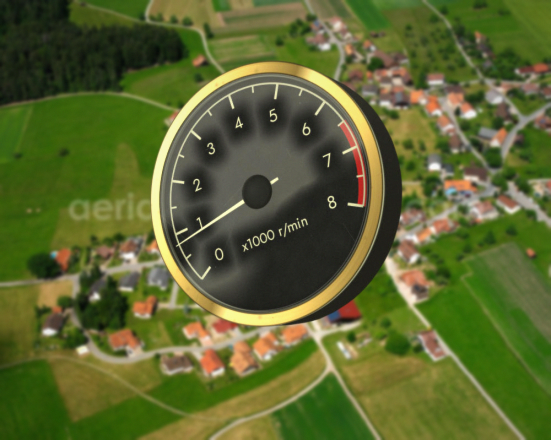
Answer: 750rpm
